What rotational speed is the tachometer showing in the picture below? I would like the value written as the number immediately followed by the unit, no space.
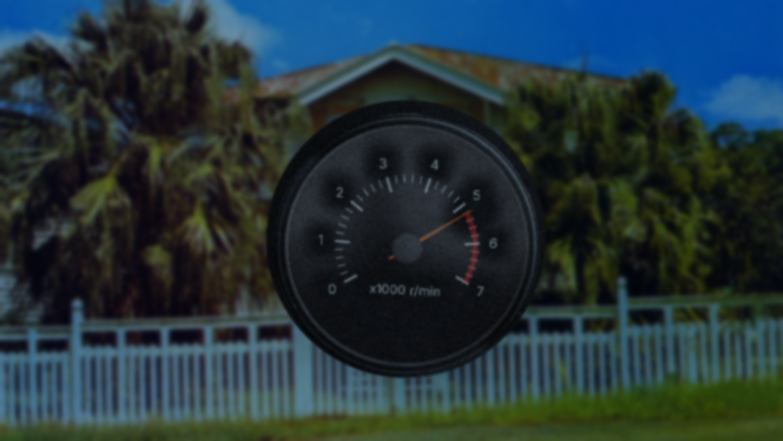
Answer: 5200rpm
